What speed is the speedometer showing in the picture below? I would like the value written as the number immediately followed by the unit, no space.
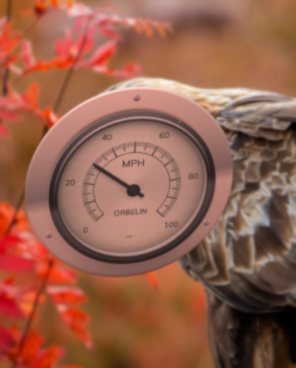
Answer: 30mph
